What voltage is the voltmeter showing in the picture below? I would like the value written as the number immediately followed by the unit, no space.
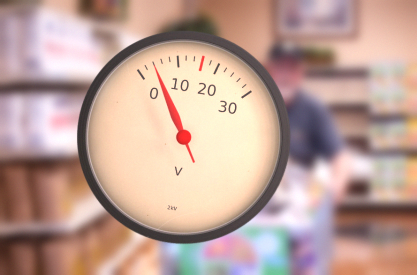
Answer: 4V
